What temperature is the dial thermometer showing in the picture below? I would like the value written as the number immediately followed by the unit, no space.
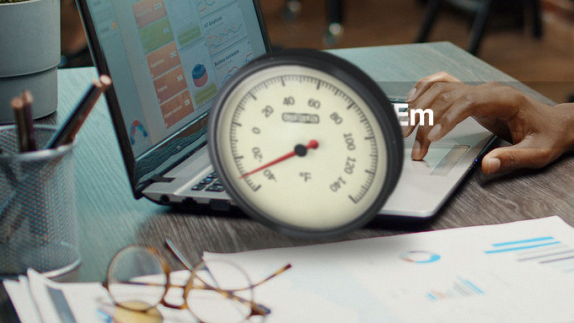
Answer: -30°F
